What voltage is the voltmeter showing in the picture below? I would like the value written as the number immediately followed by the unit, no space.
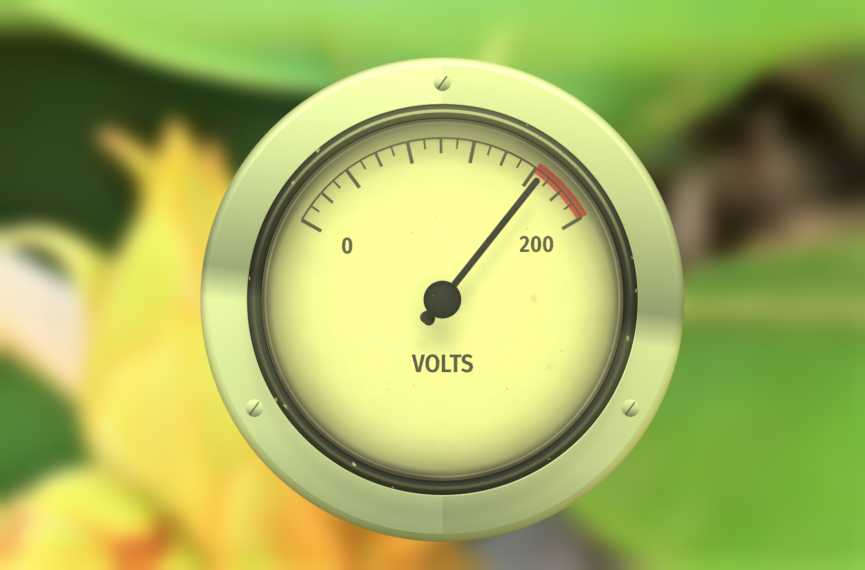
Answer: 165V
